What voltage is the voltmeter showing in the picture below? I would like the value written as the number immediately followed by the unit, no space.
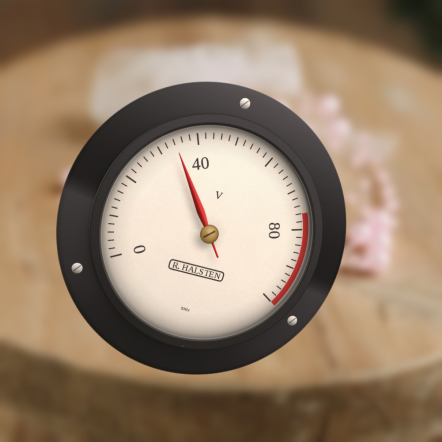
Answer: 34V
